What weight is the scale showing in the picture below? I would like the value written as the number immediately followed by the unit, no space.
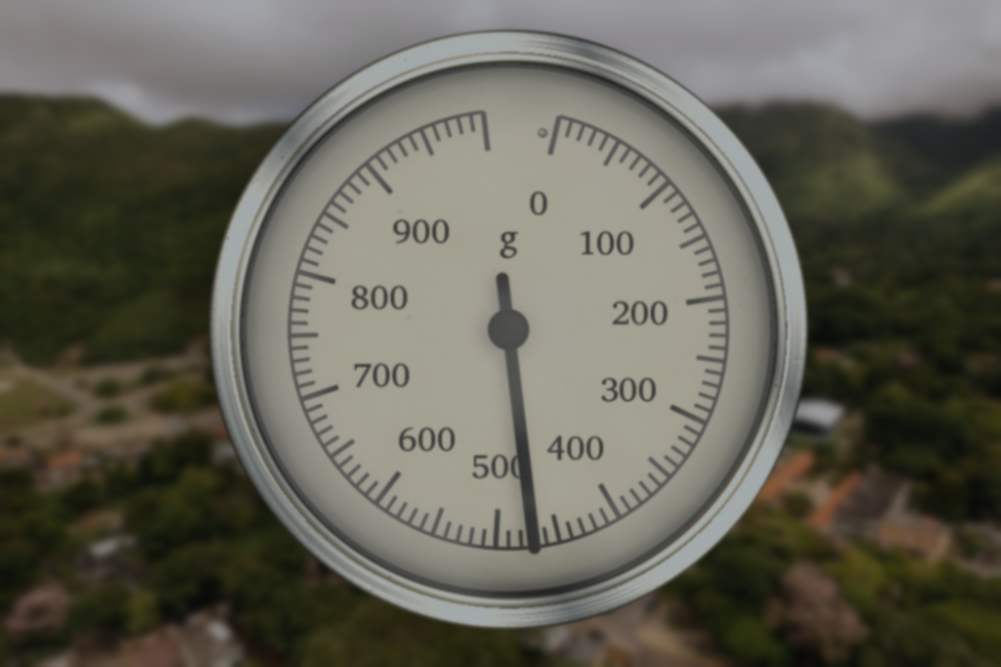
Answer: 470g
